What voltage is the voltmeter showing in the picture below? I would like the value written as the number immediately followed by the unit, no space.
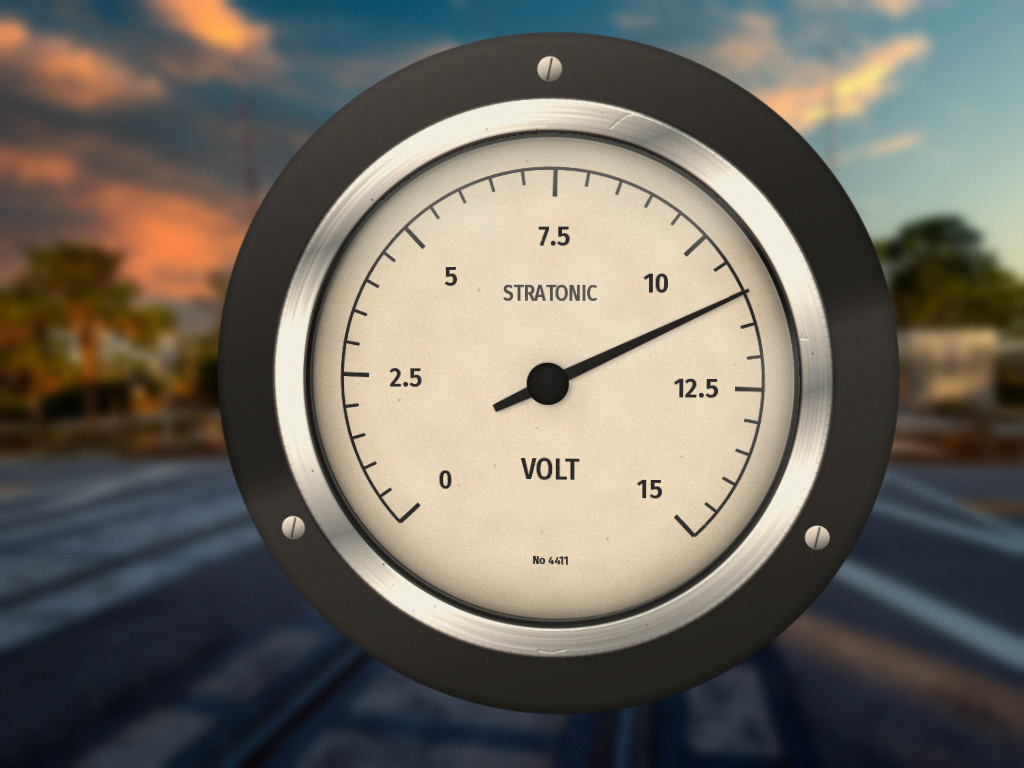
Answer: 11V
